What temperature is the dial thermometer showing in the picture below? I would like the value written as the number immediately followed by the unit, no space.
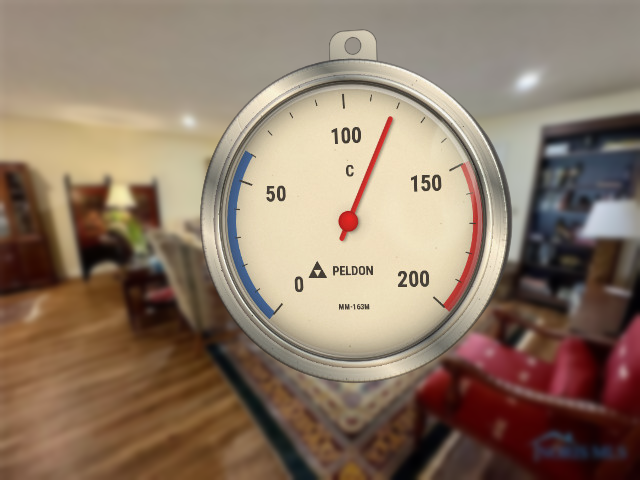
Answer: 120°C
